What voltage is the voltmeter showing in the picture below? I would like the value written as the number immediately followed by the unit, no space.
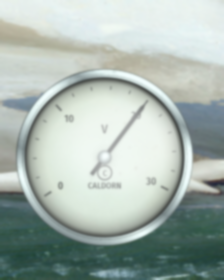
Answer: 20V
